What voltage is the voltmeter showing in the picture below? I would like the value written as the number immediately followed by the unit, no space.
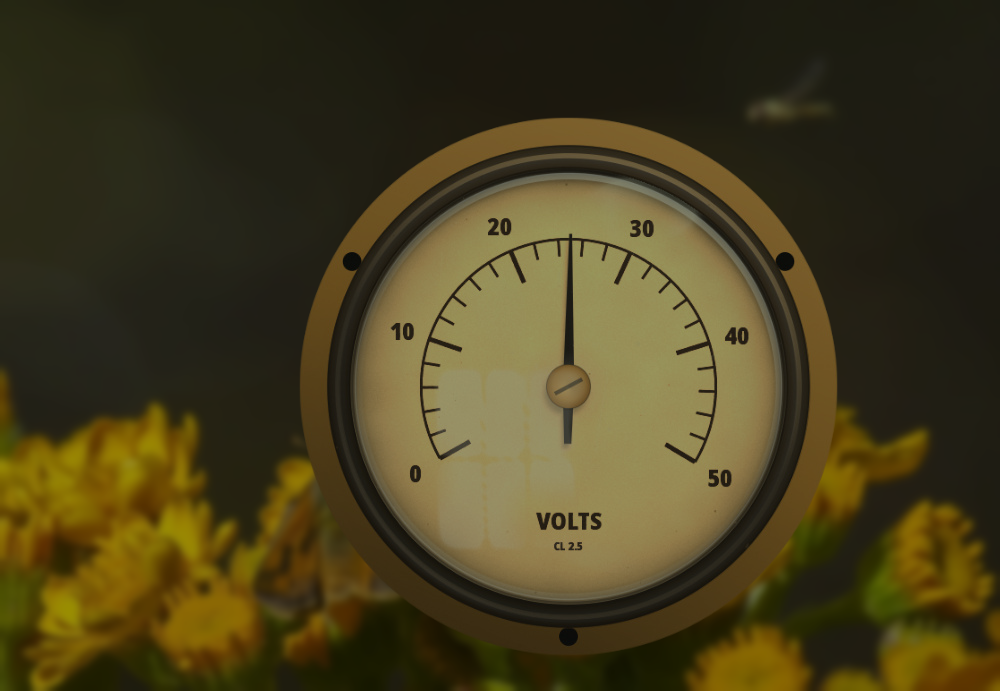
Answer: 25V
